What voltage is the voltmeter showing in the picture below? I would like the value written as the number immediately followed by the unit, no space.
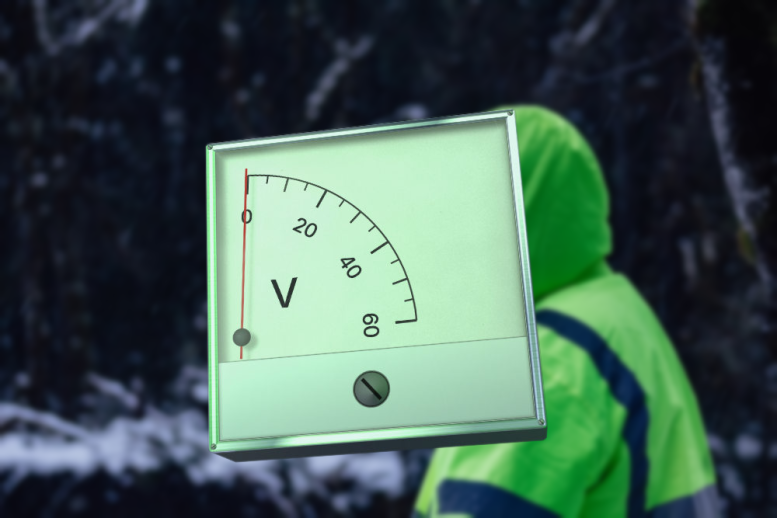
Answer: 0V
